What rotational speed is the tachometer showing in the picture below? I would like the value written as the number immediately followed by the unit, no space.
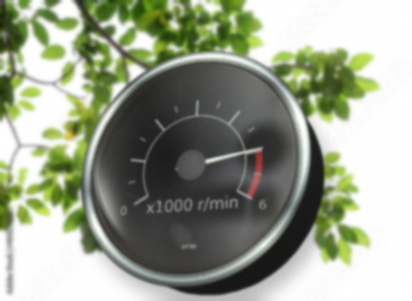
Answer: 5000rpm
